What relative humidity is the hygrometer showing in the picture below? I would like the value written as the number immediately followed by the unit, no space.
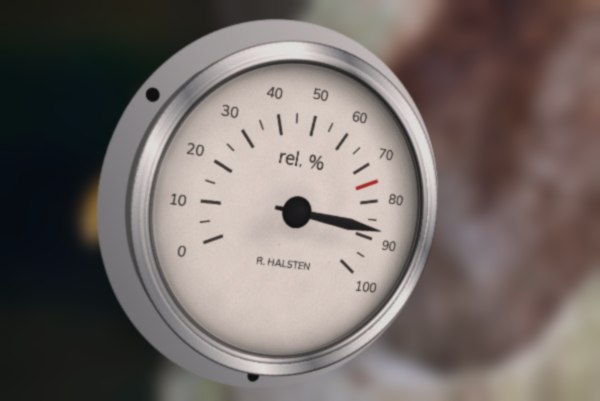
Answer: 87.5%
